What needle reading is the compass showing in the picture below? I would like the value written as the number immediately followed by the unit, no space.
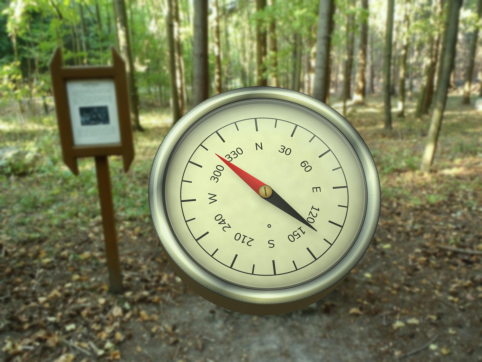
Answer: 315°
